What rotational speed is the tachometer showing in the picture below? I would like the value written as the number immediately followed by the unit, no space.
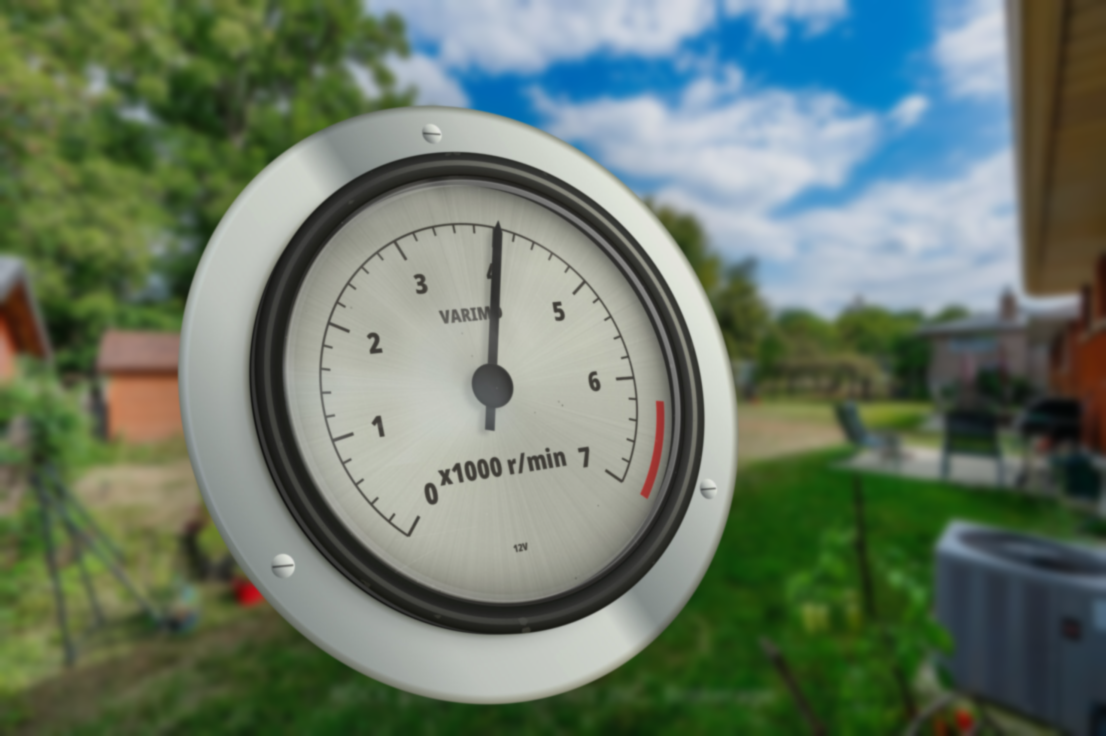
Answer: 4000rpm
